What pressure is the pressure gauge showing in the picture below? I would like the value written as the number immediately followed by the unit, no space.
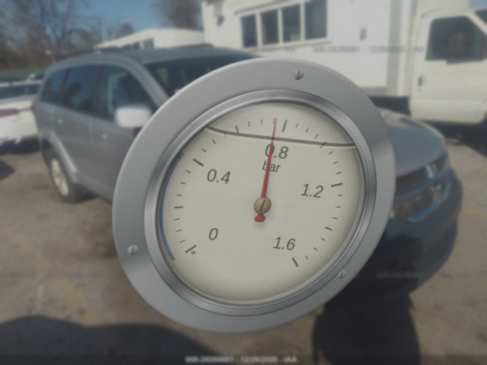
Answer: 0.75bar
